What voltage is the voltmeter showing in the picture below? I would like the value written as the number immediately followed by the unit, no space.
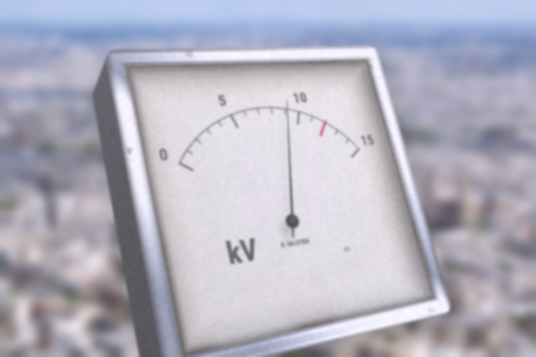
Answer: 9kV
